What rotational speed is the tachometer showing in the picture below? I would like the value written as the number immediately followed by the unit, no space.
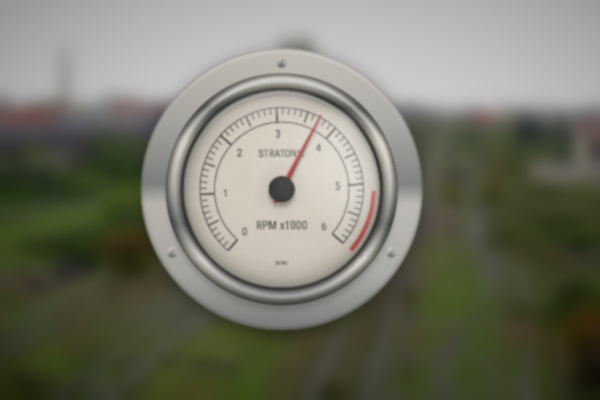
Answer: 3700rpm
